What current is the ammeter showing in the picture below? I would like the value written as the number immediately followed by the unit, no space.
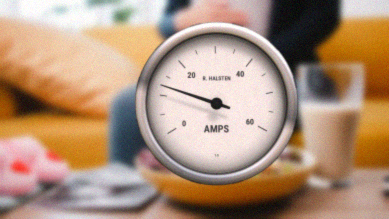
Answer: 12.5A
